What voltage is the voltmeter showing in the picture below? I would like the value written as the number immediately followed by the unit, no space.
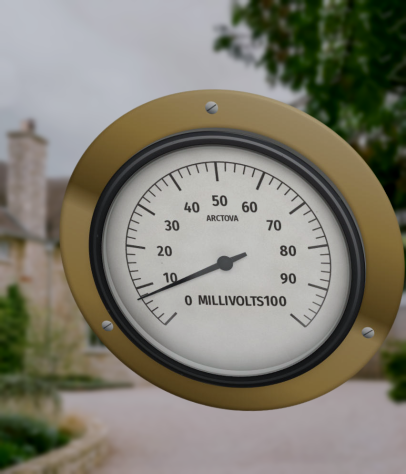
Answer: 8mV
